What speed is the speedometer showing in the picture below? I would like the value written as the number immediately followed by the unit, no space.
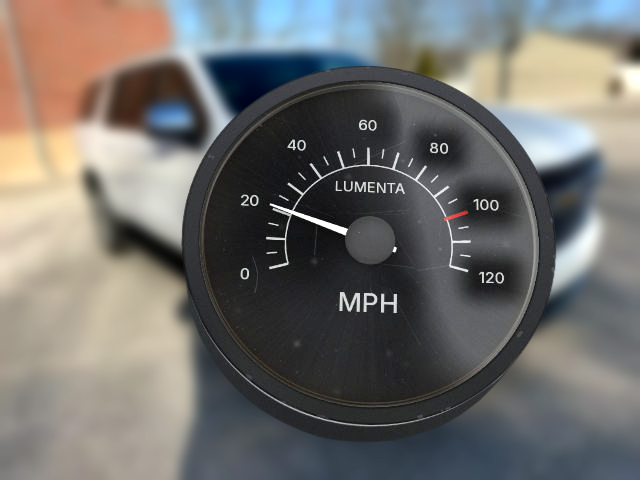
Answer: 20mph
